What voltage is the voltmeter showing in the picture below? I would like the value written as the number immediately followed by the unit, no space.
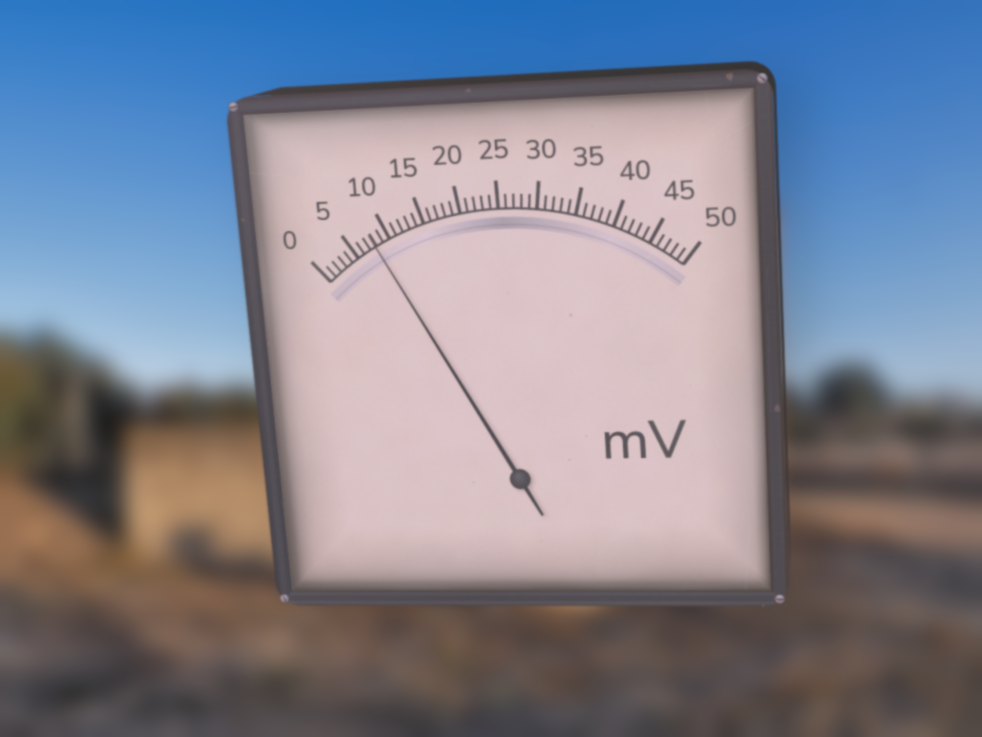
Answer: 8mV
